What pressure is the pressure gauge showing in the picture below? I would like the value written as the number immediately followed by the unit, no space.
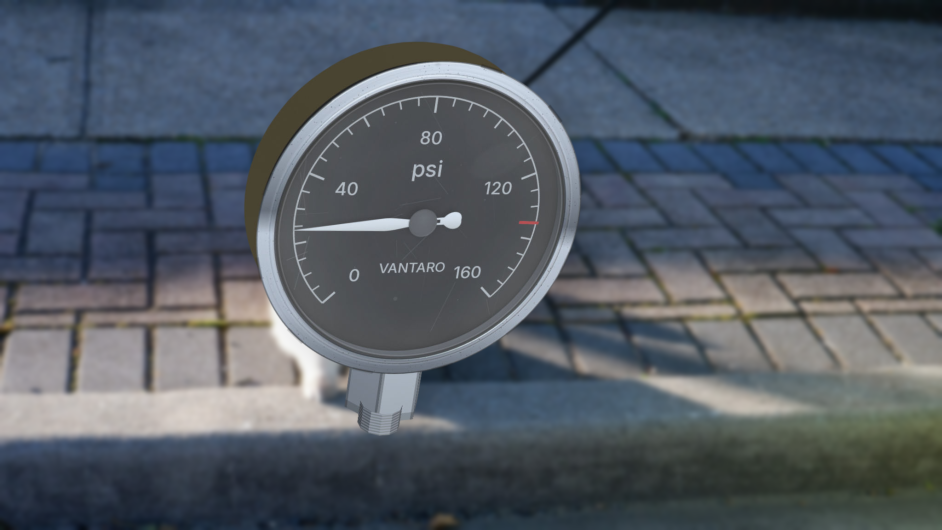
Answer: 25psi
